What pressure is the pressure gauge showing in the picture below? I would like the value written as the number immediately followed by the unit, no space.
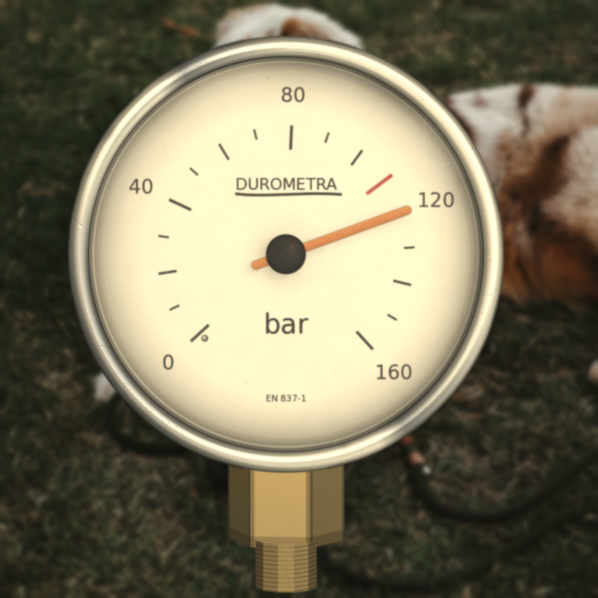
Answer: 120bar
